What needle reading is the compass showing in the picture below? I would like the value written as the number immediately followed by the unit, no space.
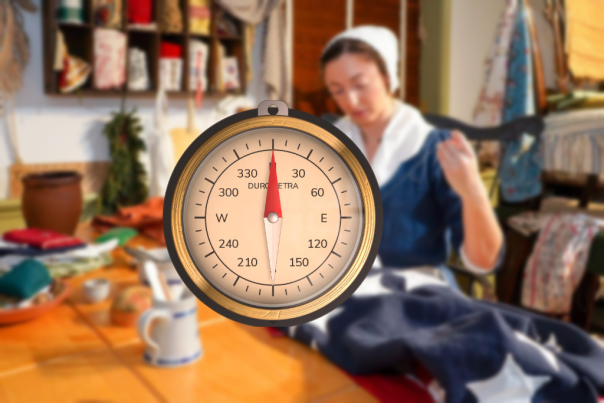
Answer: 0°
